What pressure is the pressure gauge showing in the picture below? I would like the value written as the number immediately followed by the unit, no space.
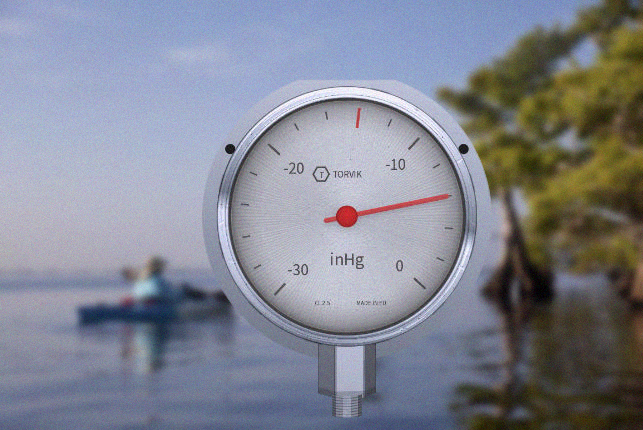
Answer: -6inHg
